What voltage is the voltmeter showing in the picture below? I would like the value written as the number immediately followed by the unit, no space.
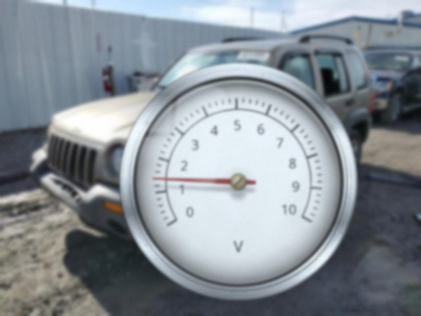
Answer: 1.4V
